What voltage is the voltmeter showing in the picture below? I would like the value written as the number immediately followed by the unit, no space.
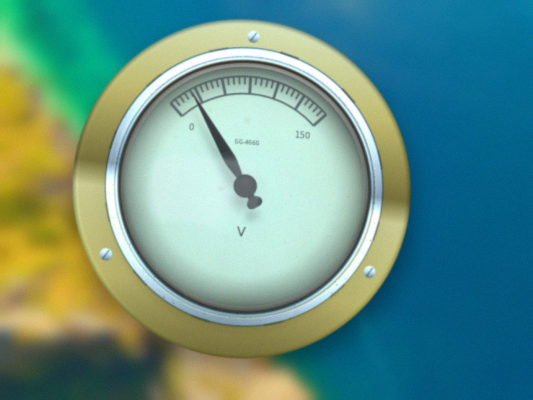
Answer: 20V
